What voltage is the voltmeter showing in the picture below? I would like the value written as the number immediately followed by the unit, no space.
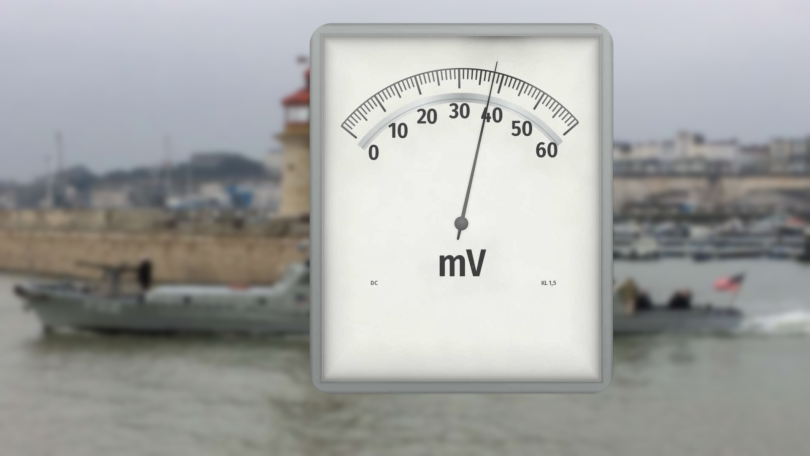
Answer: 38mV
